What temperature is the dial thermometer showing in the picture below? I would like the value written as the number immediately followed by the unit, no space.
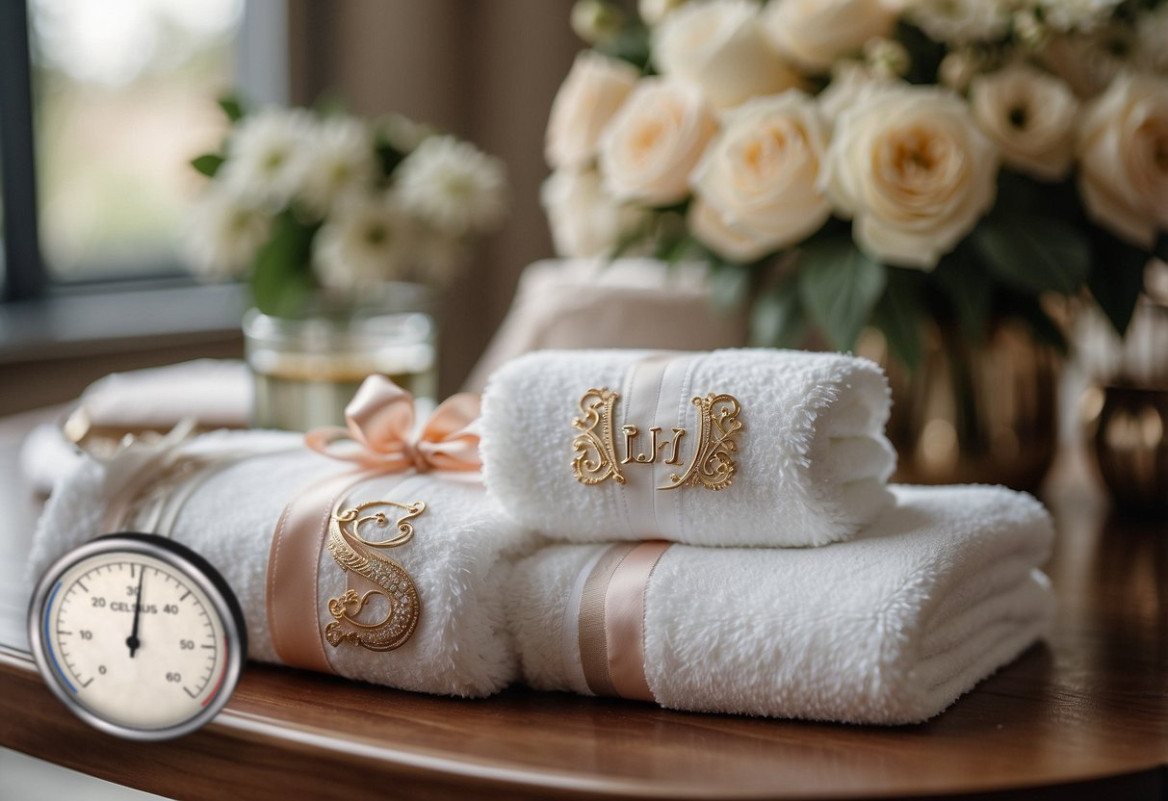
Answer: 32°C
